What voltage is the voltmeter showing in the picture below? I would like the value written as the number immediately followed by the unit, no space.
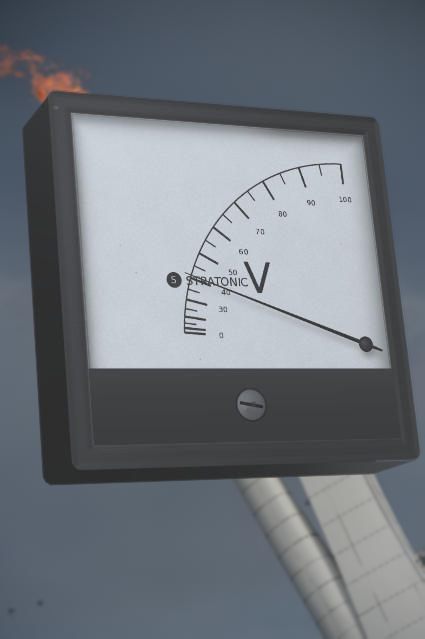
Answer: 40V
